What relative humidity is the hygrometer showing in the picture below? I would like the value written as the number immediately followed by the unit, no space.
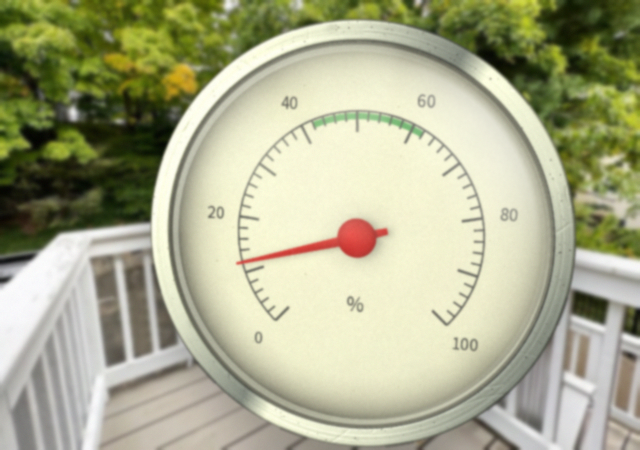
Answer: 12%
